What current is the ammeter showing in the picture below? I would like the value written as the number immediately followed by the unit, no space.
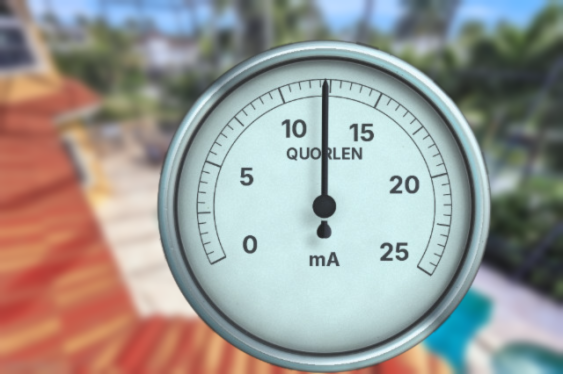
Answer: 12.25mA
